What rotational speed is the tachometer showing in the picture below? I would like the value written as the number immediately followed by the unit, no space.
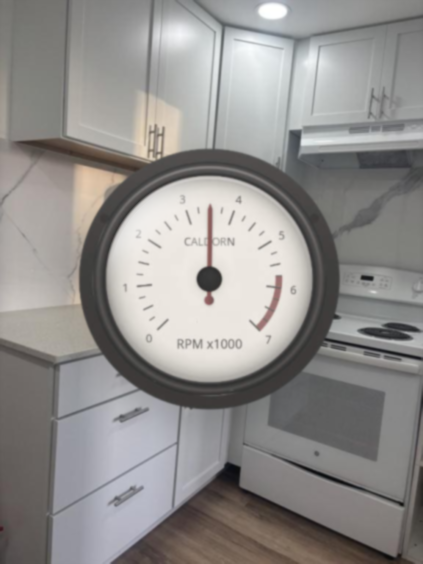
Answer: 3500rpm
